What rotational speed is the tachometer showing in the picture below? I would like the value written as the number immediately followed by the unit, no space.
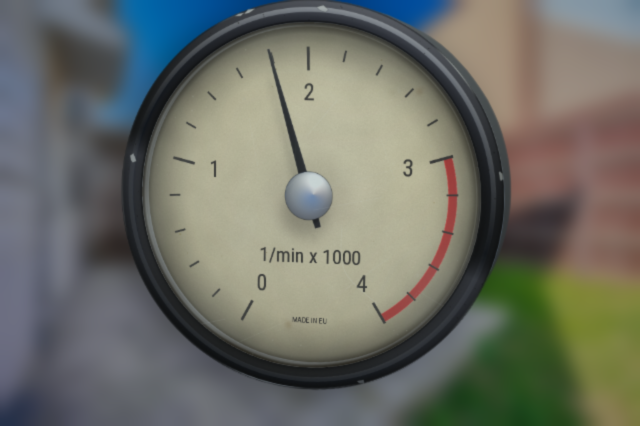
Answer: 1800rpm
